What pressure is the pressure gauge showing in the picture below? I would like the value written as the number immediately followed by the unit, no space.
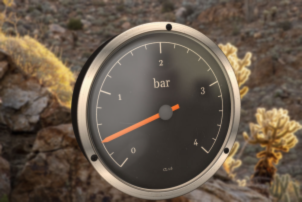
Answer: 0.4bar
